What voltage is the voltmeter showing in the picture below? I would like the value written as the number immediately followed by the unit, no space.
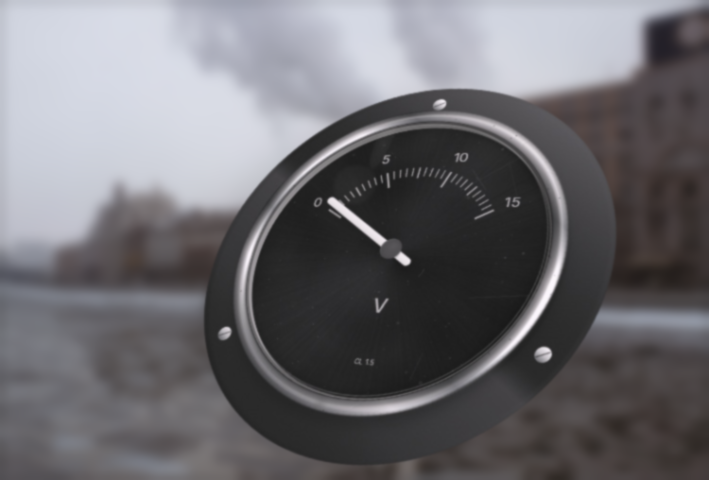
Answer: 0.5V
